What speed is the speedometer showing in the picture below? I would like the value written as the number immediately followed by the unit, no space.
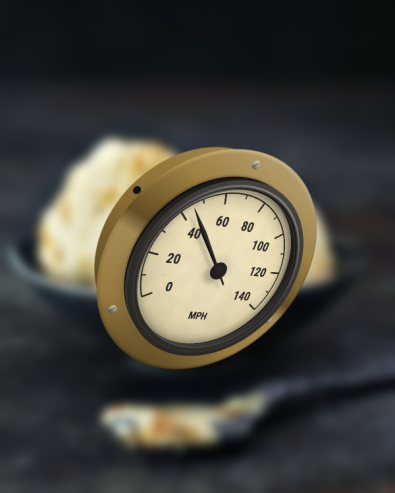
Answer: 45mph
